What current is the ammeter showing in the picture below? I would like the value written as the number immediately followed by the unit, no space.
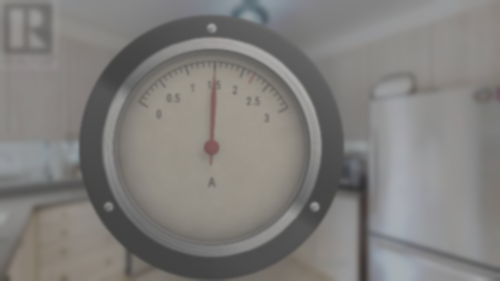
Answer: 1.5A
